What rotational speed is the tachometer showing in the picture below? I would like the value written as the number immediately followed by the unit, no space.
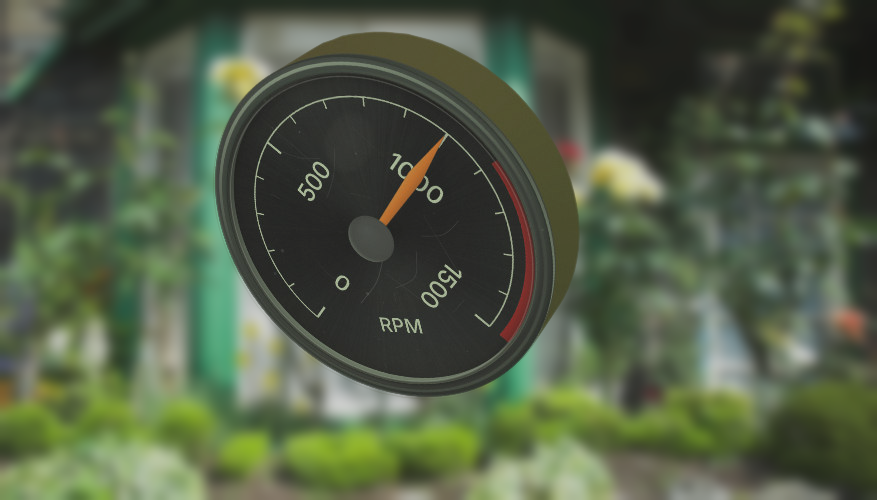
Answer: 1000rpm
